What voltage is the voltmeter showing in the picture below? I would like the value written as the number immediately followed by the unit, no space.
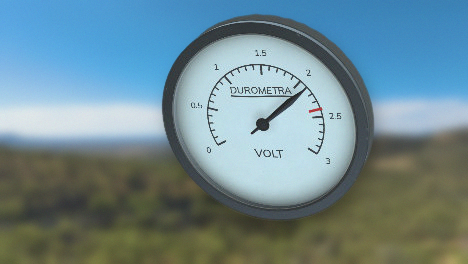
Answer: 2.1V
